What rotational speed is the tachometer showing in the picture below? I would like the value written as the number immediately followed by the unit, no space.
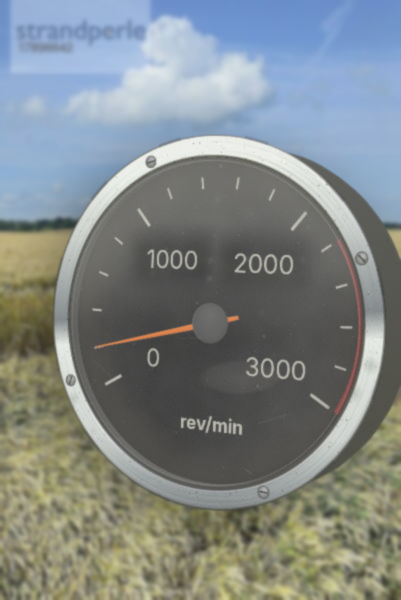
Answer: 200rpm
